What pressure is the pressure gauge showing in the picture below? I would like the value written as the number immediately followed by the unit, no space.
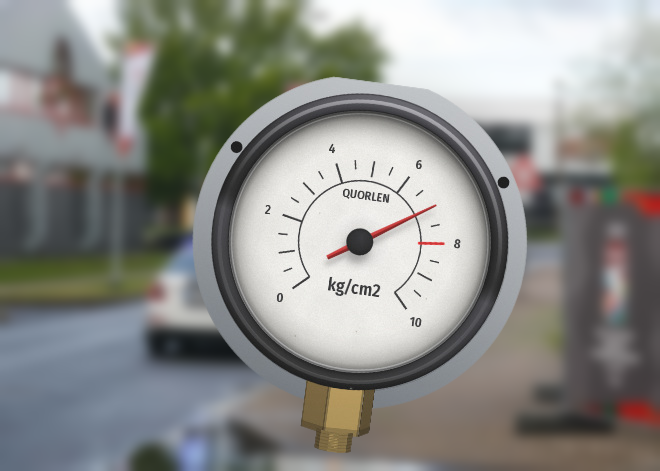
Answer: 7kg/cm²
